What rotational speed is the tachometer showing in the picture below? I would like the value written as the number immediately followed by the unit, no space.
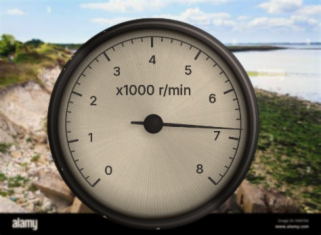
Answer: 6800rpm
